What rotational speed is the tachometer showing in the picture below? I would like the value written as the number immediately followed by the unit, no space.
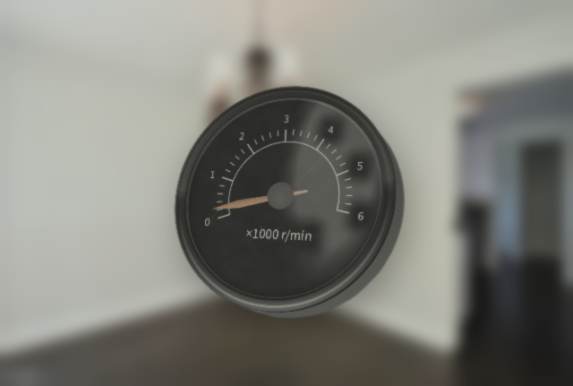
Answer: 200rpm
